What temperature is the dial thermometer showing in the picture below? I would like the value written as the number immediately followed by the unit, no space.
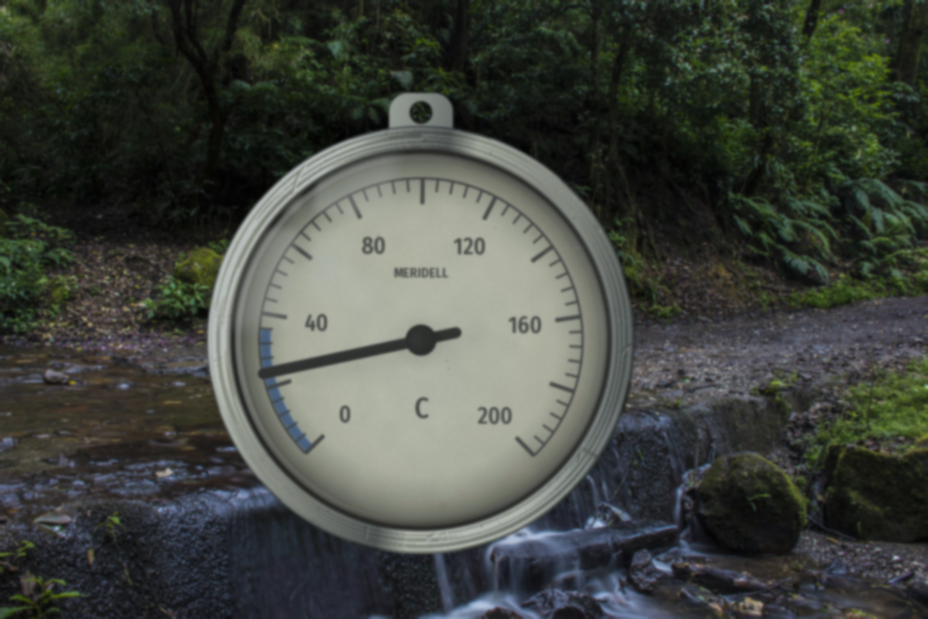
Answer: 24°C
